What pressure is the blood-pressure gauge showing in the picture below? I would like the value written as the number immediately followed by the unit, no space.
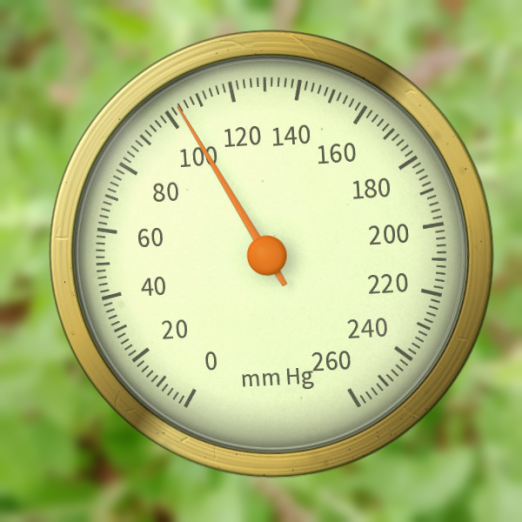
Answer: 104mmHg
